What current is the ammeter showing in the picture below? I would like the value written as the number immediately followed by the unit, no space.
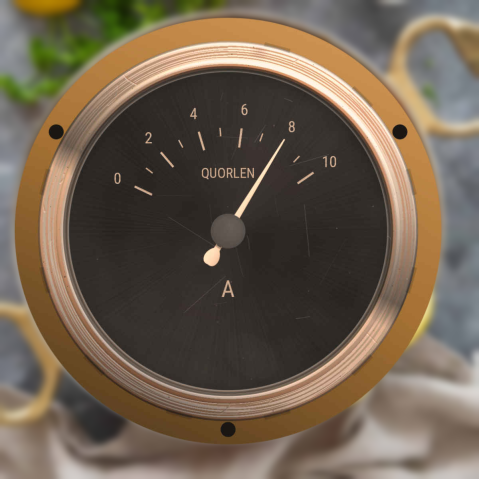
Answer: 8A
